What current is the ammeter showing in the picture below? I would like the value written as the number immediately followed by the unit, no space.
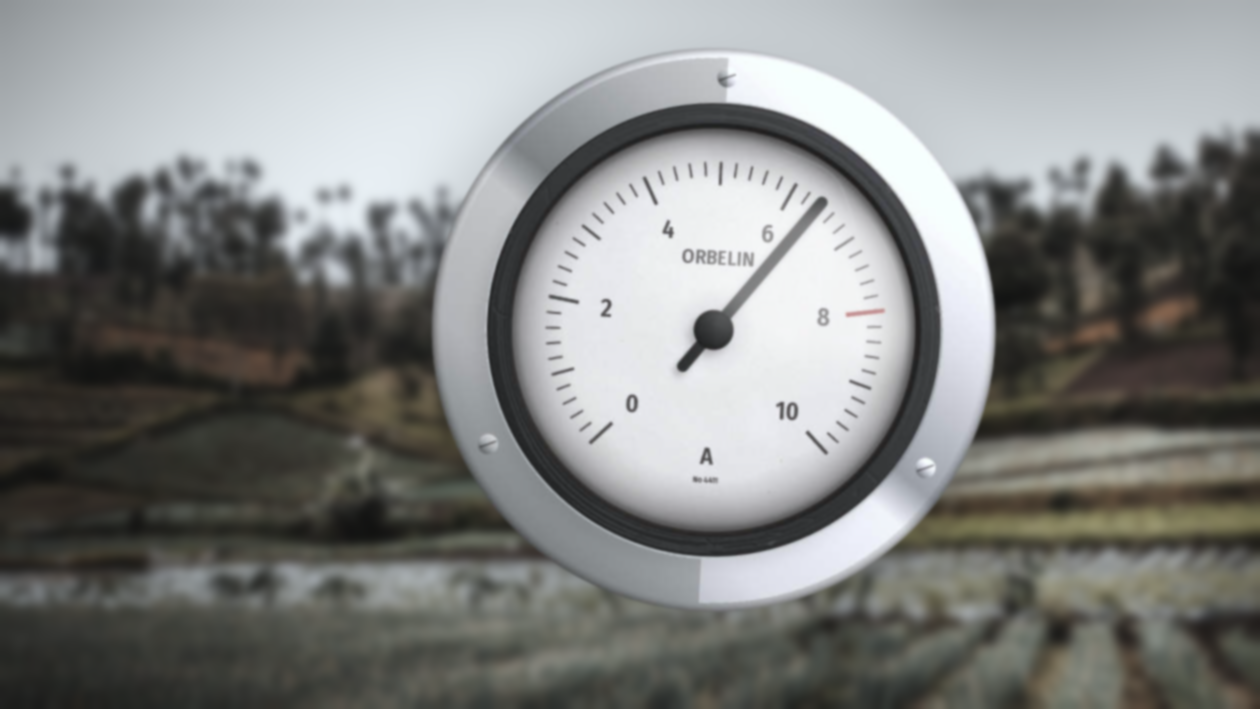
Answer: 6.4A
